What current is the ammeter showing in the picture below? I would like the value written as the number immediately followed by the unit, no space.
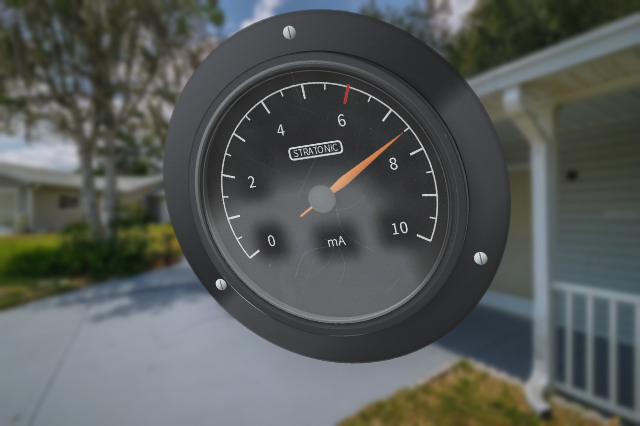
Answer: 7.5mA
